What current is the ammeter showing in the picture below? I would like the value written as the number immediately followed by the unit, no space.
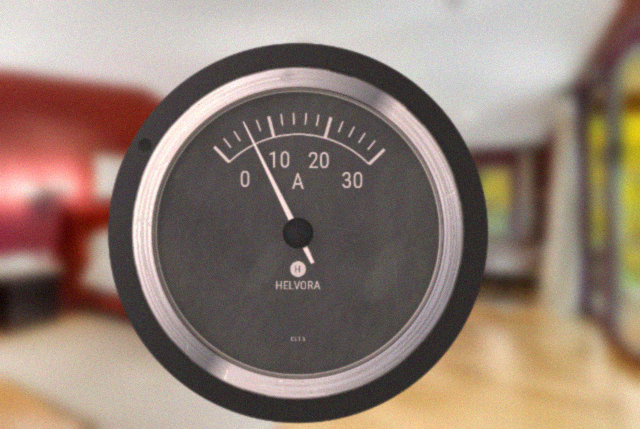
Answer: 6A
